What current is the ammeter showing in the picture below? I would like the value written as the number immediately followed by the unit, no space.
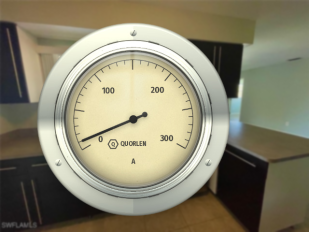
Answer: 10A
